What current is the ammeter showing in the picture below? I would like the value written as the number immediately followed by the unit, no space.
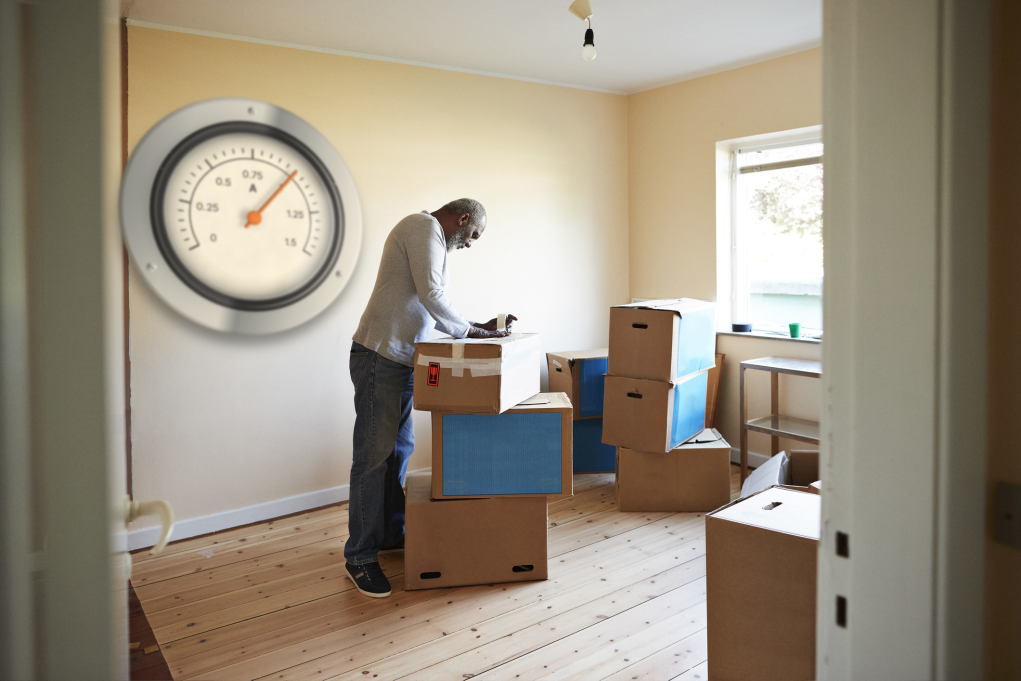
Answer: 1A
